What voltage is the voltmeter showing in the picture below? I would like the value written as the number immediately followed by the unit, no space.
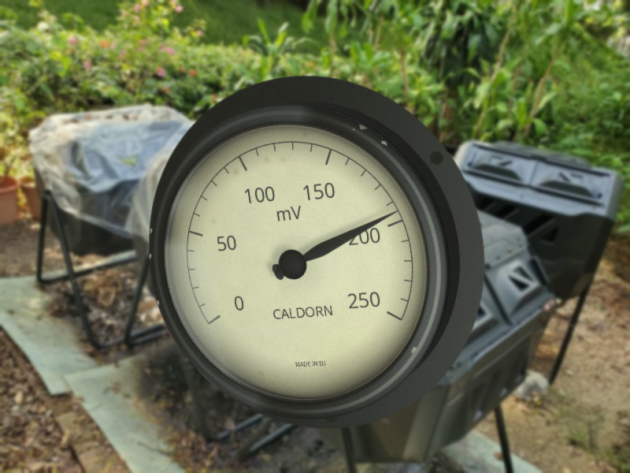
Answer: 195mV
